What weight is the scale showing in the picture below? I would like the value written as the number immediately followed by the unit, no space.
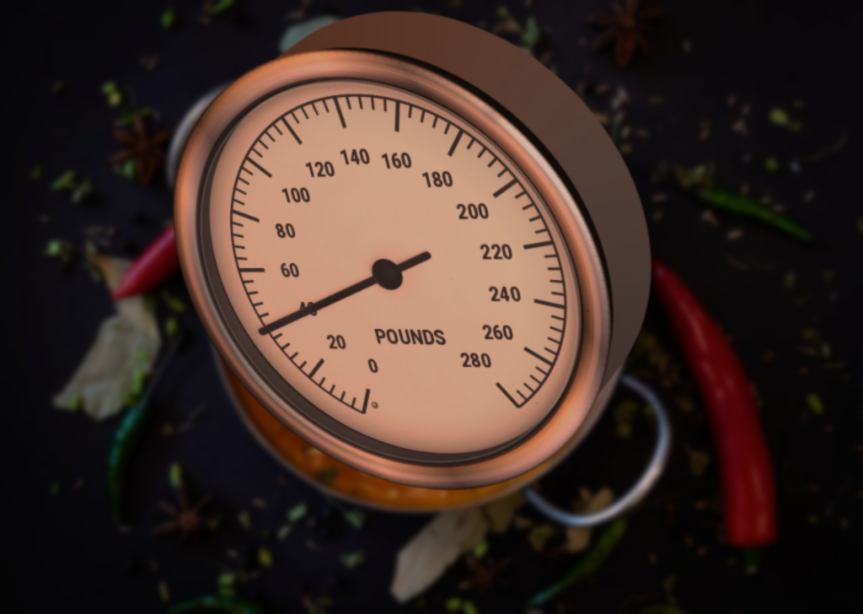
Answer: 40lb
